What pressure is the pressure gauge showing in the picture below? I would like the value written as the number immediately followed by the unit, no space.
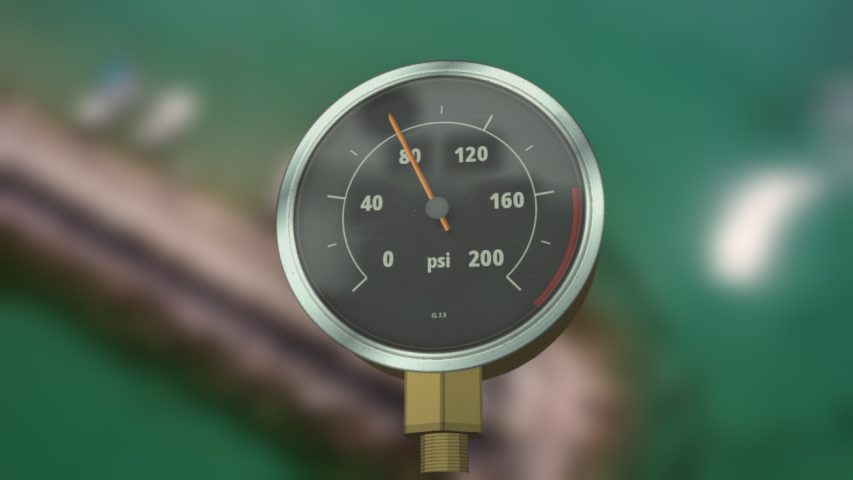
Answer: 80psi
